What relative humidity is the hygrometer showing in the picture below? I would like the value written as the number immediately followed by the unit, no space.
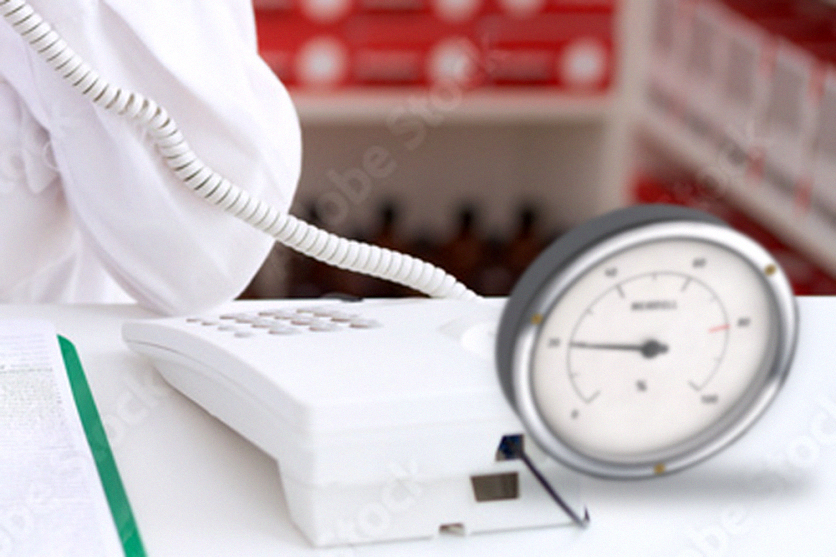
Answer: 20%
